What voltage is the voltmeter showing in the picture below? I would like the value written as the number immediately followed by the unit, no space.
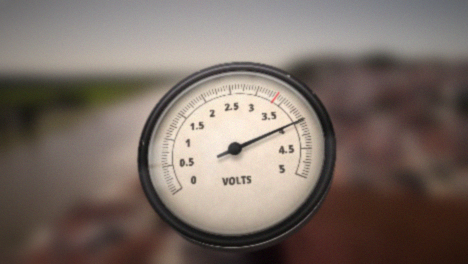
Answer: 4V
